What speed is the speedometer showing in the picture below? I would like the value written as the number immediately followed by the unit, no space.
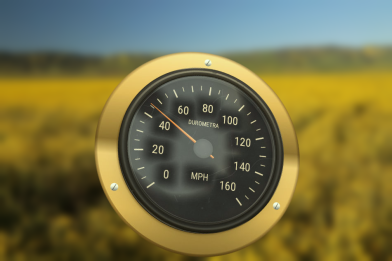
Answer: 45mph
